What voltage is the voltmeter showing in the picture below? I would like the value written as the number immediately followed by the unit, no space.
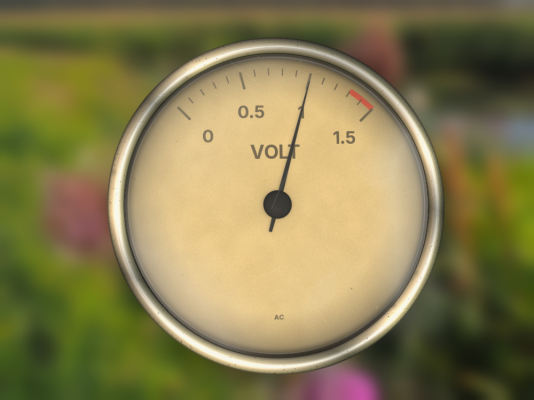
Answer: 1V
